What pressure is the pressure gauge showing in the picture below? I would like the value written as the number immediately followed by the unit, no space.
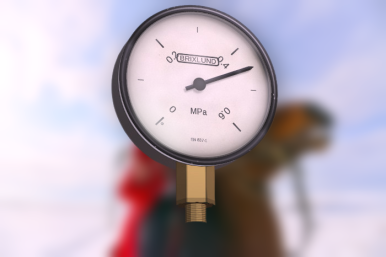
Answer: 0.45MPa
